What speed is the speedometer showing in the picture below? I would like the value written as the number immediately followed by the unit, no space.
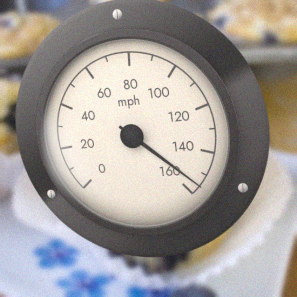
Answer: 155mph
